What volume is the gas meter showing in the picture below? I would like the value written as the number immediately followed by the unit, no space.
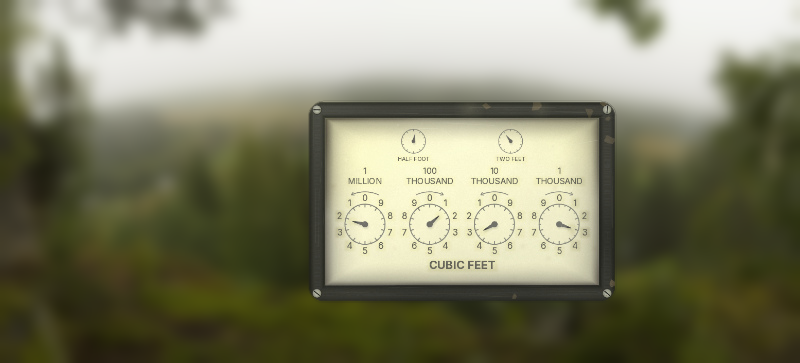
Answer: 213300ft³
